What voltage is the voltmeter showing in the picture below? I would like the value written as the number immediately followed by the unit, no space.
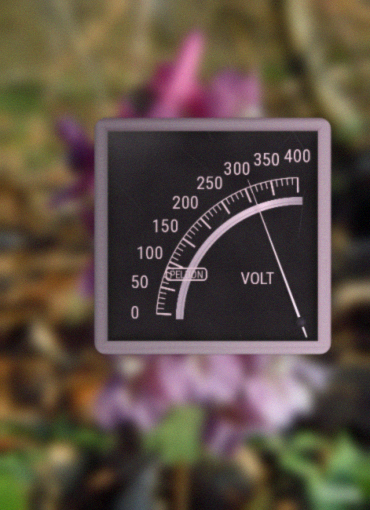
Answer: 310V
